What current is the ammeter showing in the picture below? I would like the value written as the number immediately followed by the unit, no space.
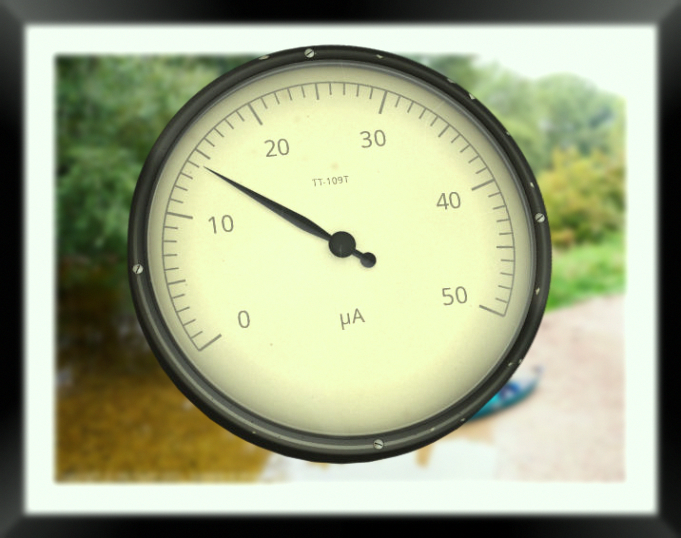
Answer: 14µA
